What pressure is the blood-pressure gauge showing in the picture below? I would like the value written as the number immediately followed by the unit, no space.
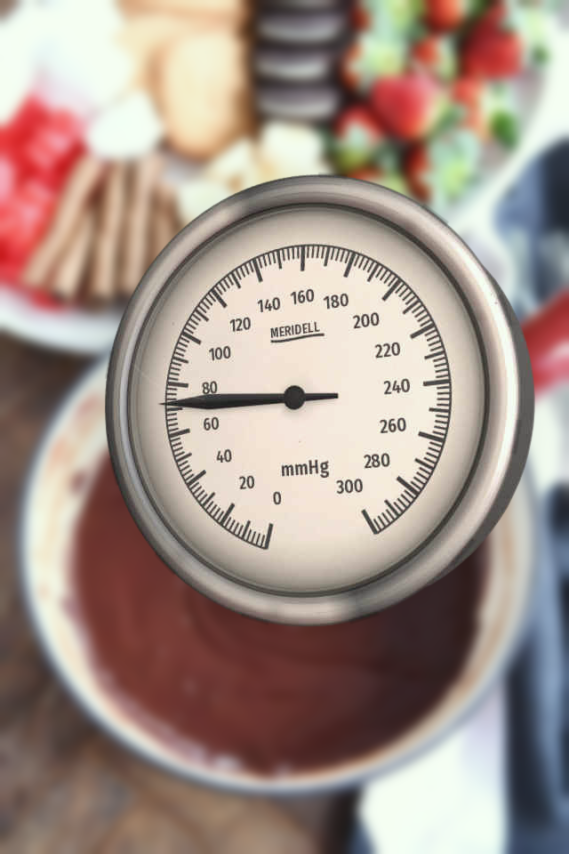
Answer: 72mmHg
